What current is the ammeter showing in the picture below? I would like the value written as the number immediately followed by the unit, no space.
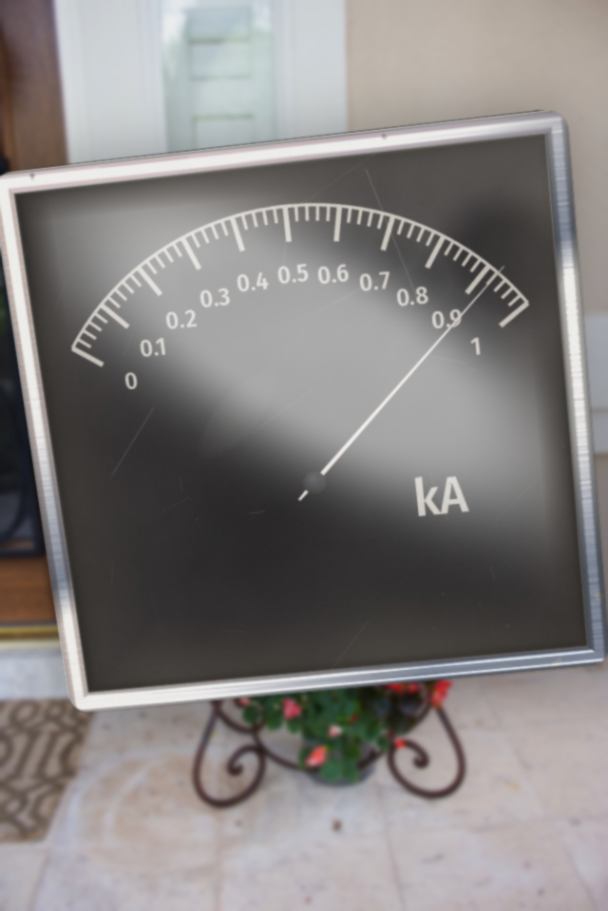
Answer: 0.92kA
